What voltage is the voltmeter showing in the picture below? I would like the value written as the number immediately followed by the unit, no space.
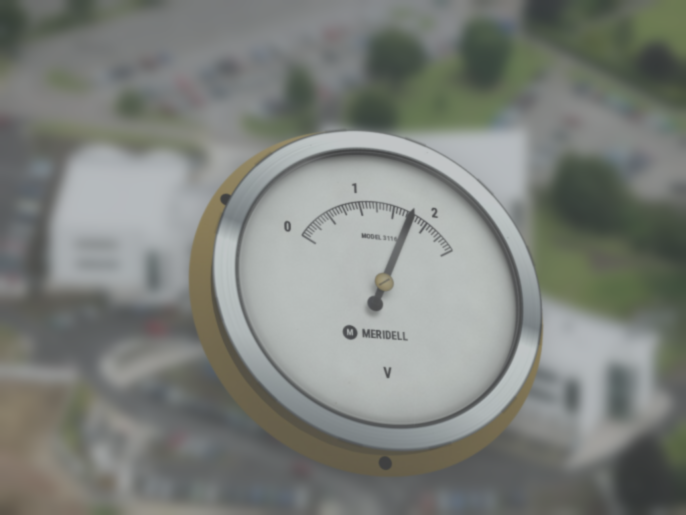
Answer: 1.75V
